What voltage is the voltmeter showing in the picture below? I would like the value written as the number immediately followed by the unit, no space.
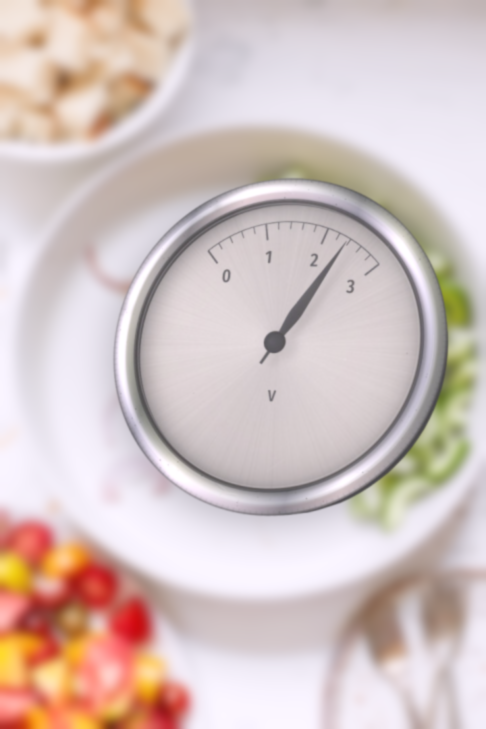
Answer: 2.4V
